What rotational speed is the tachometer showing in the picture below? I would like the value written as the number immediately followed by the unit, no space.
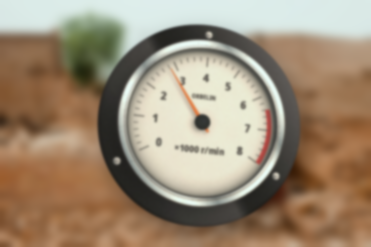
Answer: 2800rpm
